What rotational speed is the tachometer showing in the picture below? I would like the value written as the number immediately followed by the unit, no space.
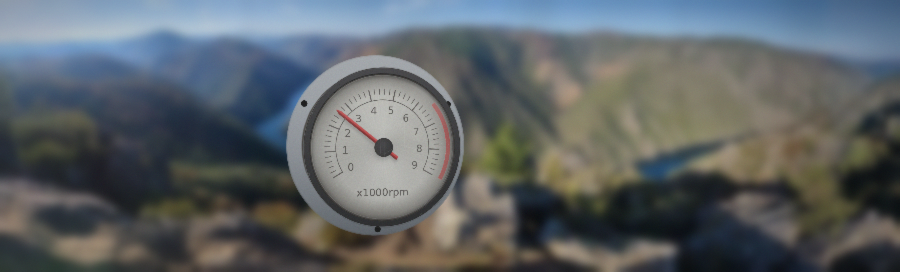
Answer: 2600rpm
